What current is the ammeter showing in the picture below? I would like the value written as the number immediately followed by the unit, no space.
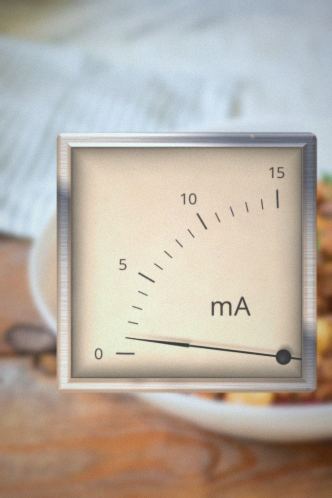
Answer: 1mA
